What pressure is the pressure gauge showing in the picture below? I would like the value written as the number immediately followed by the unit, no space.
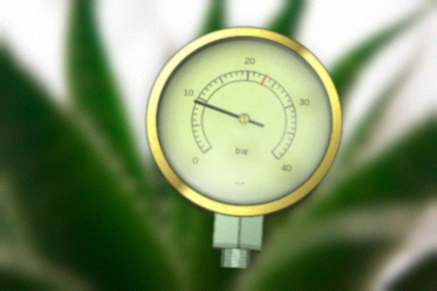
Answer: 9bar
